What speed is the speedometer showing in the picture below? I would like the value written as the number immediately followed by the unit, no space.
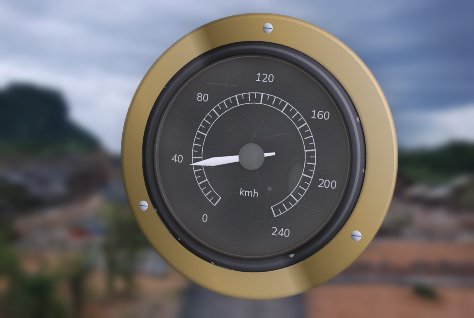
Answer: 35km/h
